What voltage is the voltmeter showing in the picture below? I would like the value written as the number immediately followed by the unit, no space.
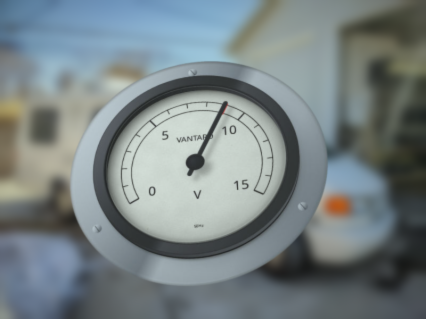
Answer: 9V
